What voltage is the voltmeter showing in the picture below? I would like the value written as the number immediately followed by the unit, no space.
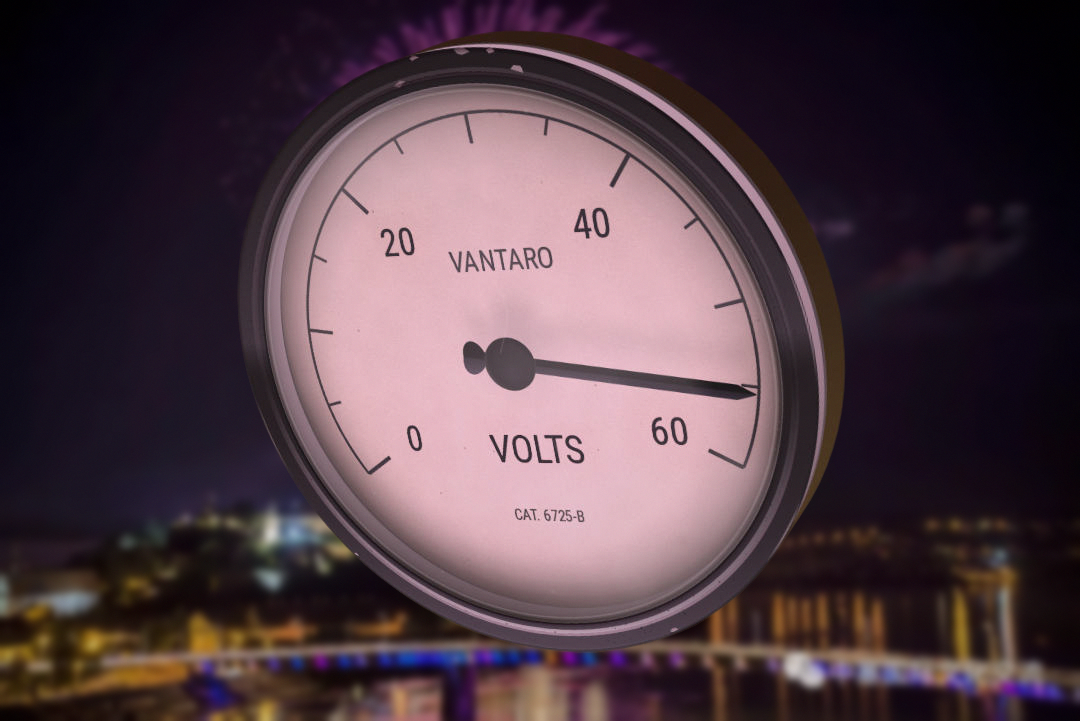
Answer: 55V
